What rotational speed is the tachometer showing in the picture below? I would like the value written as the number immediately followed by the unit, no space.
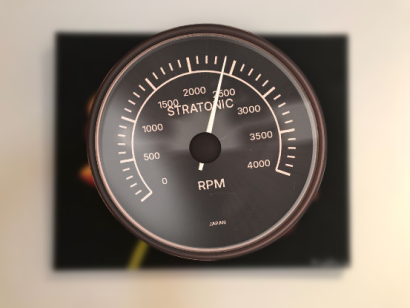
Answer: 2400rpm
